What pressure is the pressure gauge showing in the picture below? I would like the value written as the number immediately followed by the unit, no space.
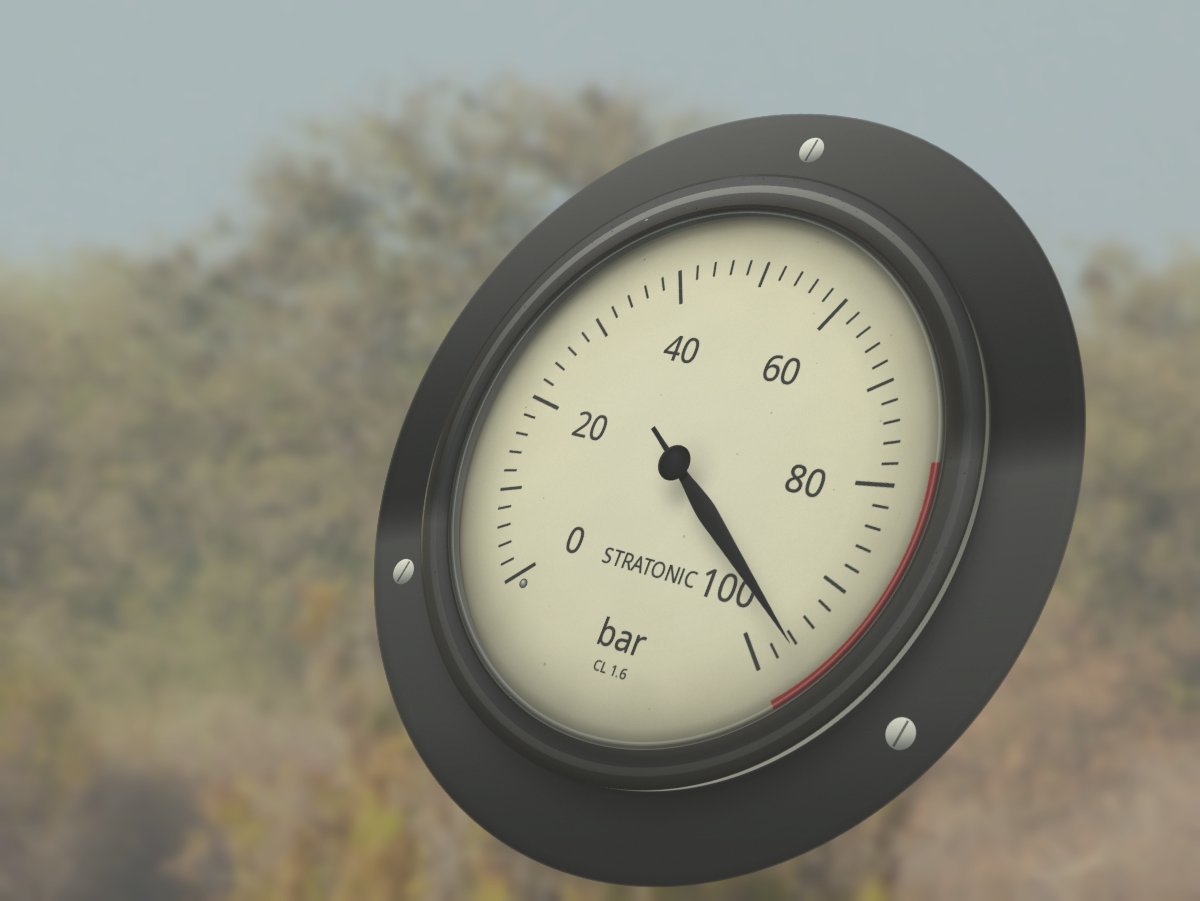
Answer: 96bar
